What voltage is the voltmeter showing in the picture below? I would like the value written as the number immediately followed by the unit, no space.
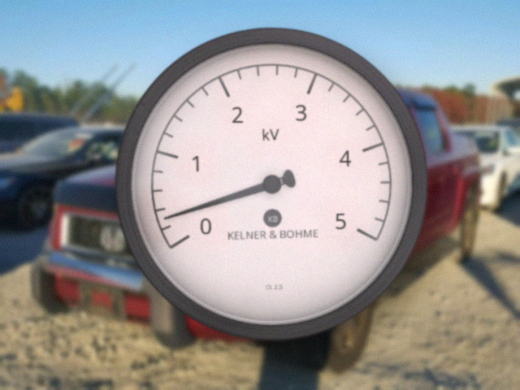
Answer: 0.3kV
